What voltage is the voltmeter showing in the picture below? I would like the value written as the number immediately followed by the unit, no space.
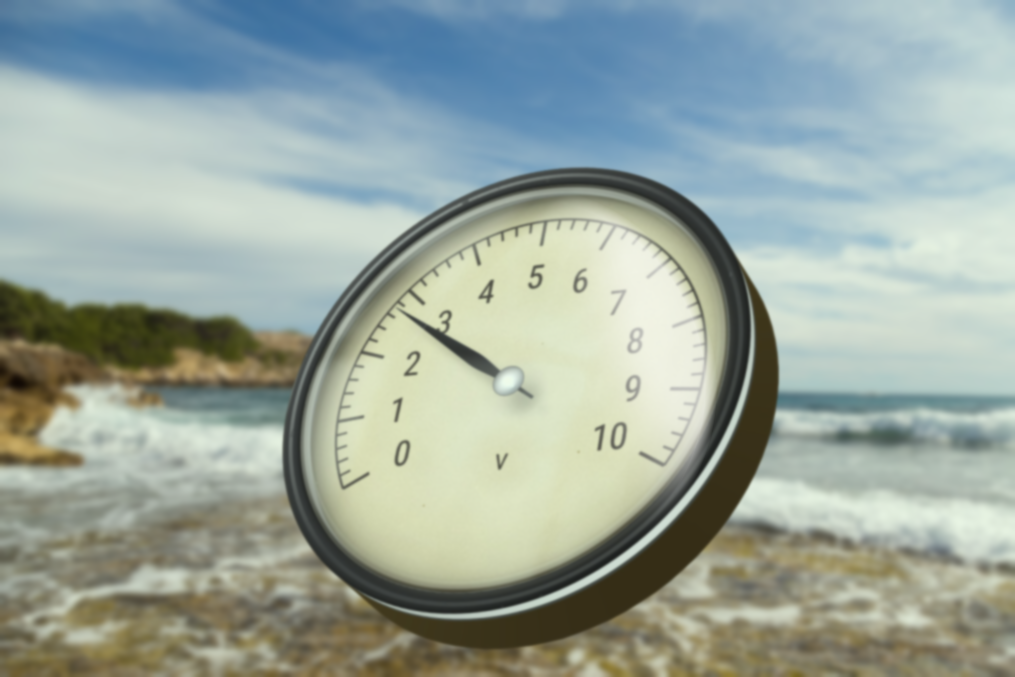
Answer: 2.7V
